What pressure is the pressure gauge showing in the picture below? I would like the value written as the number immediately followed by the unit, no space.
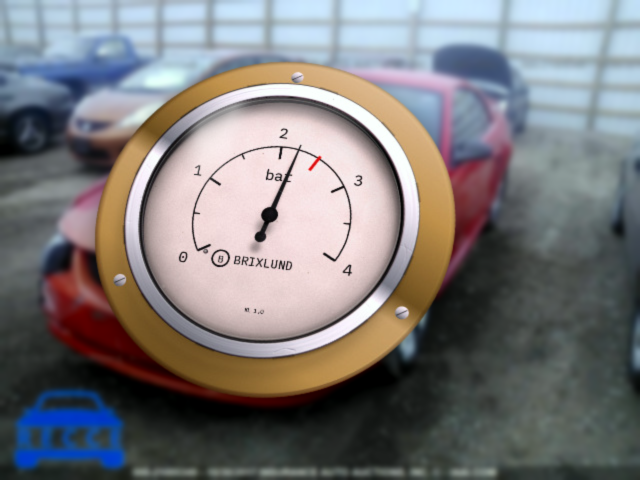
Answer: 2.25bar
